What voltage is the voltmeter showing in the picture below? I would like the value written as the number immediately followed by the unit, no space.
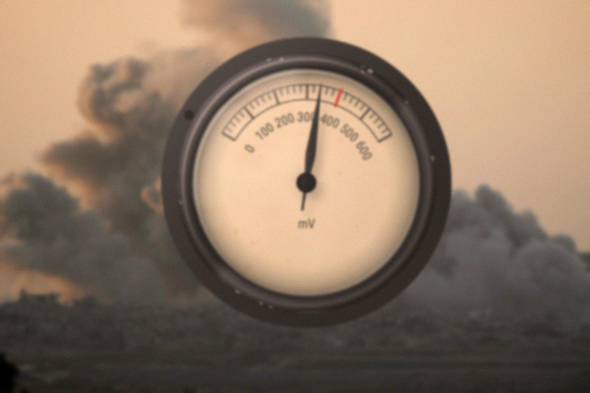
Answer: 340mV
